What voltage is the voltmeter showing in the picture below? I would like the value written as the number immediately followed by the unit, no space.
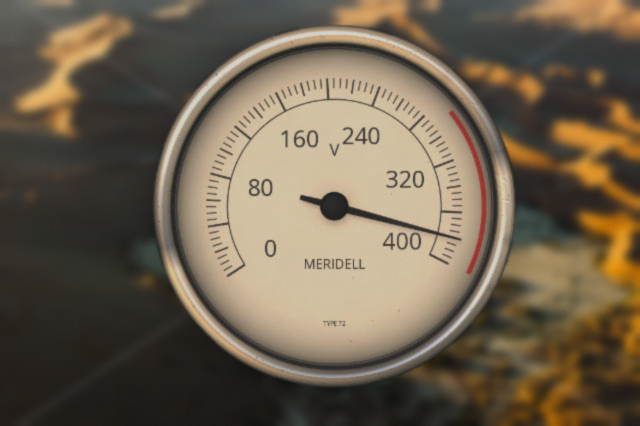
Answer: 380V
